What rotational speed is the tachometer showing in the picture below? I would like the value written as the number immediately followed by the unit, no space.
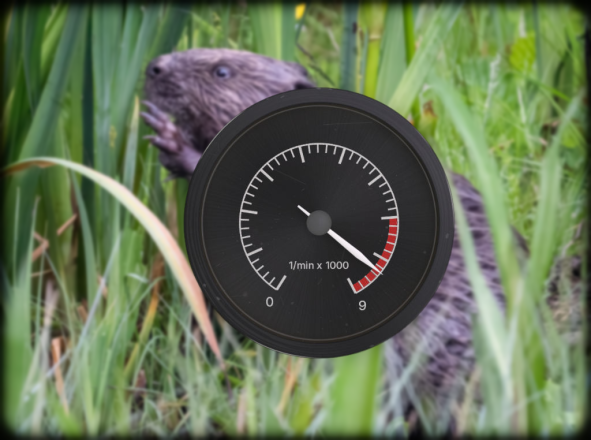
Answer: 8300rpm
